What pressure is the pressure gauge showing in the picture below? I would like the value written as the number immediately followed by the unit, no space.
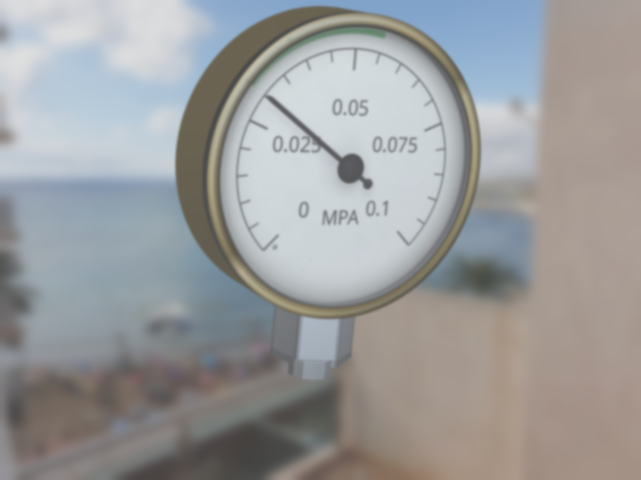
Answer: 0.03MPa
